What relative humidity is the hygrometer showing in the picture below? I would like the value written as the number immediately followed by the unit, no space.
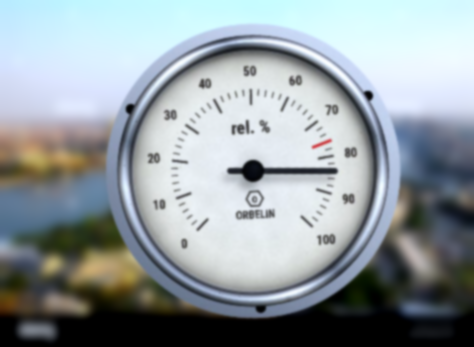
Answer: 84%
